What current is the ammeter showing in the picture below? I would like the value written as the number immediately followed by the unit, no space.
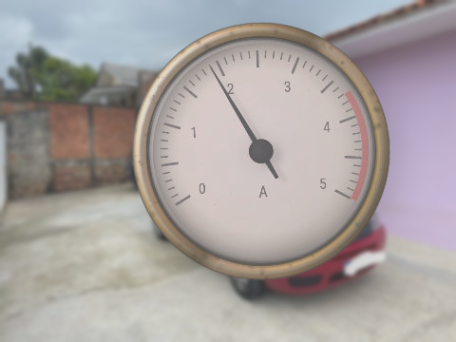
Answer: 1.9A
